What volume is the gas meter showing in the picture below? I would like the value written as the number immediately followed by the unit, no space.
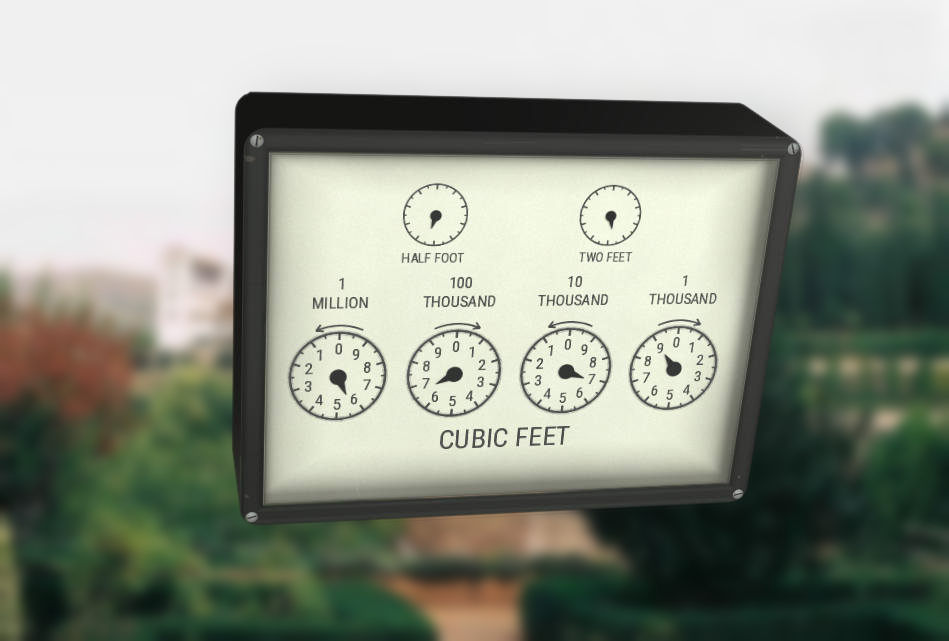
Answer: 566900ft³
